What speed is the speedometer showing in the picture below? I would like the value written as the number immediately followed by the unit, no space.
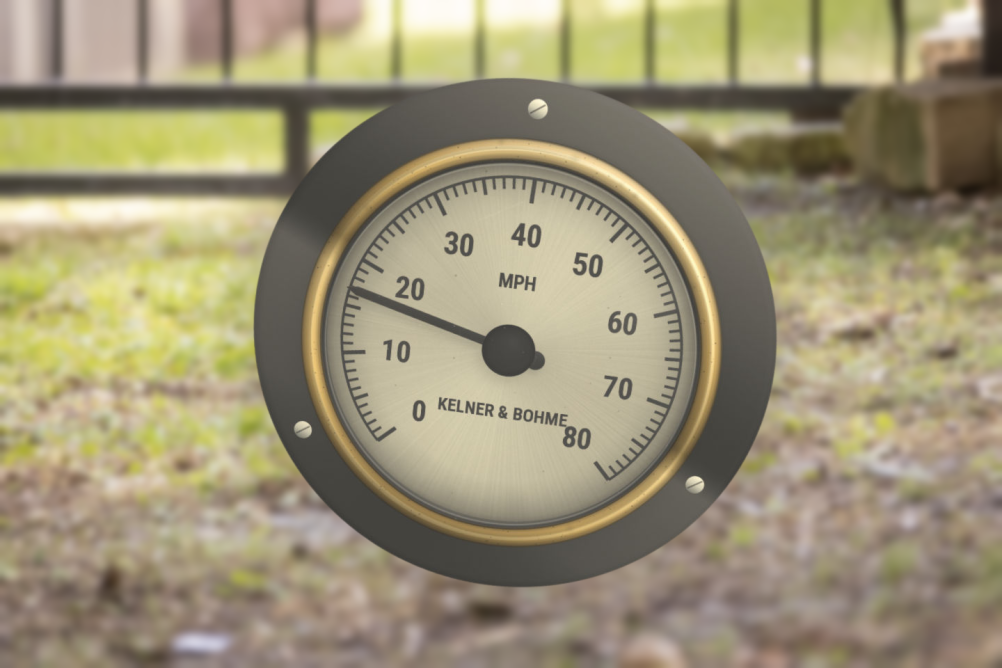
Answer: 17mph
